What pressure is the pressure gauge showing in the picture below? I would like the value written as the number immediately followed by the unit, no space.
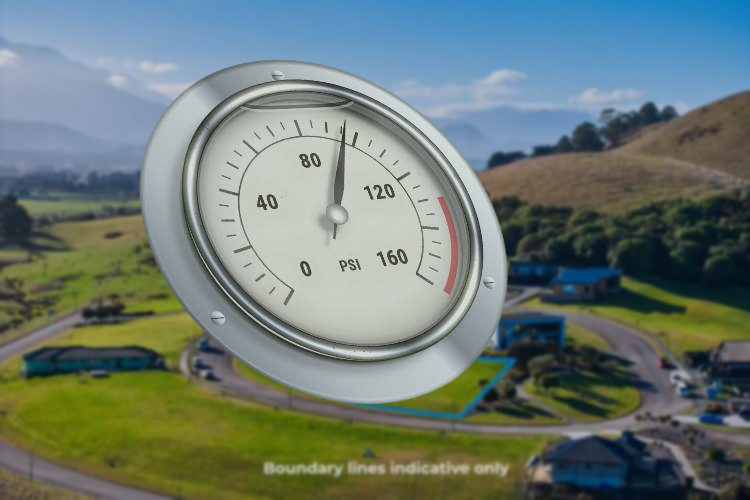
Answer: 95psi
